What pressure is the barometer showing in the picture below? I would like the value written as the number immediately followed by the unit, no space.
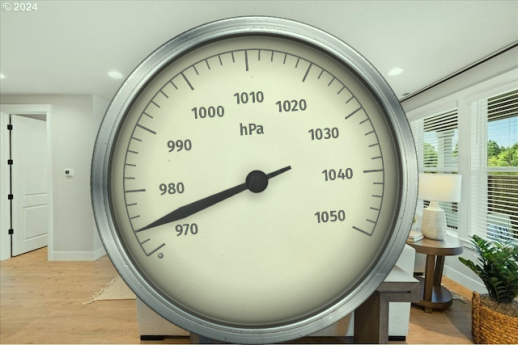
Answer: 974hPa
